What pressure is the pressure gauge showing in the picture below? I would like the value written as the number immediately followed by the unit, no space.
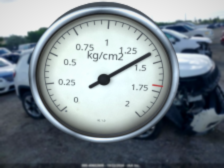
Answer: 1.4kg/cm²
